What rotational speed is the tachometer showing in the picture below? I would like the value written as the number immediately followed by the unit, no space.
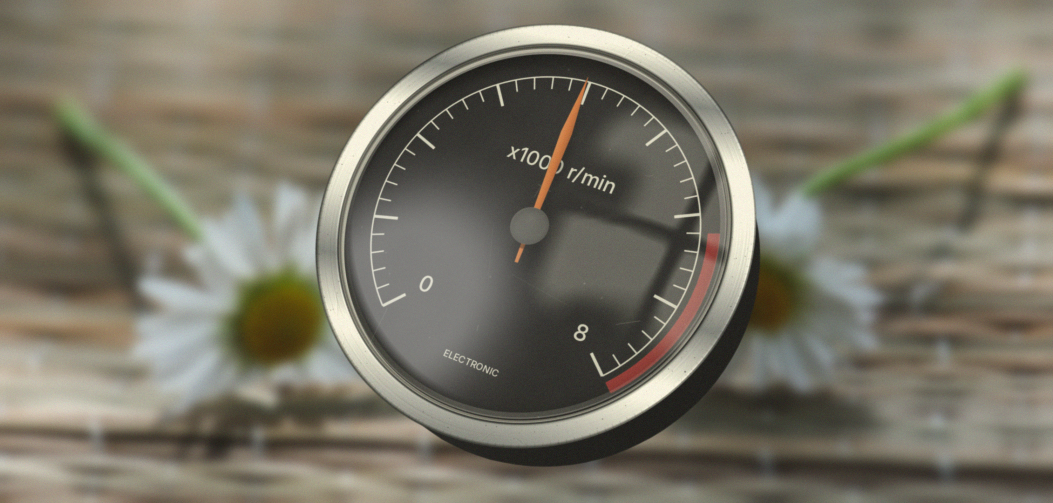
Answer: 4000rpm
